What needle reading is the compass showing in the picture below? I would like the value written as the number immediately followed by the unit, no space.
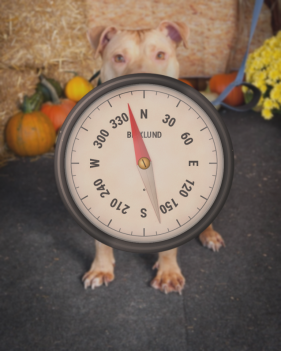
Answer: 345°
